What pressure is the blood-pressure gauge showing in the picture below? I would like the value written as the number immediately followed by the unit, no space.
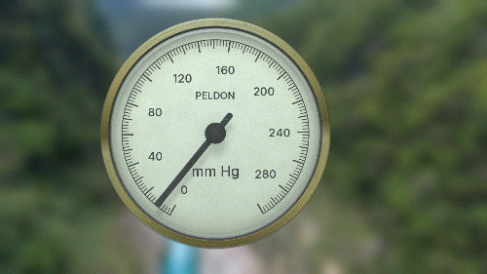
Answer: 10mmHg
